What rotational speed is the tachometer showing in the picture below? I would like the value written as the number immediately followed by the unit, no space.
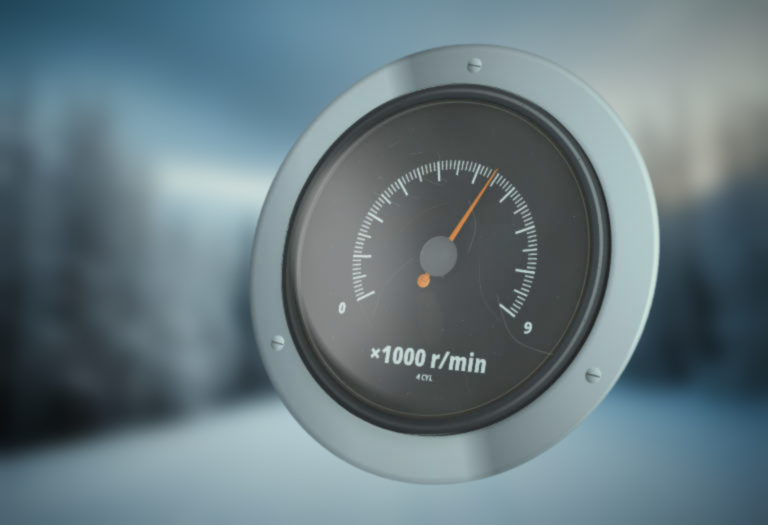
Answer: 5500rpm
